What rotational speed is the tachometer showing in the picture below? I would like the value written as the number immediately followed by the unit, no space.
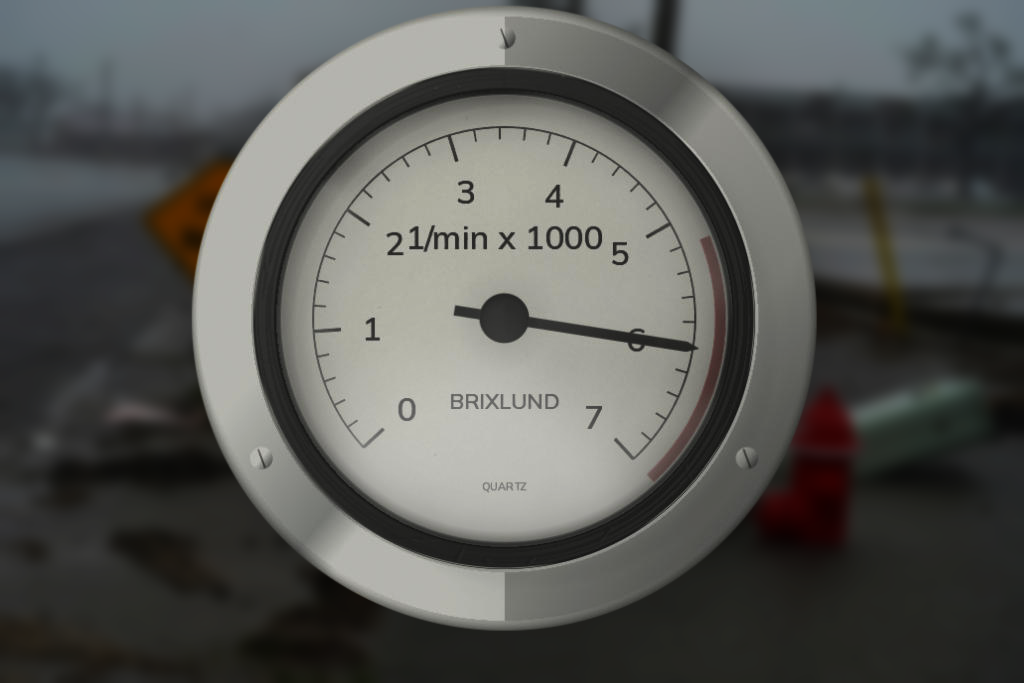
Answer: 6000rpm
